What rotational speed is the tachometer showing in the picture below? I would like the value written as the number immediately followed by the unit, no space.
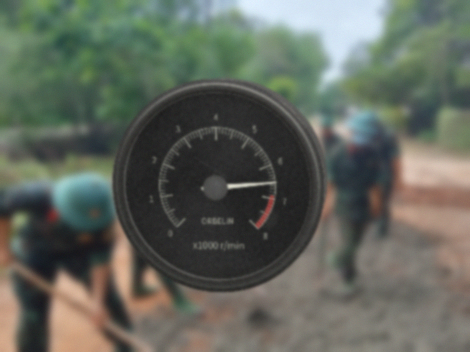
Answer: 6500rpm
